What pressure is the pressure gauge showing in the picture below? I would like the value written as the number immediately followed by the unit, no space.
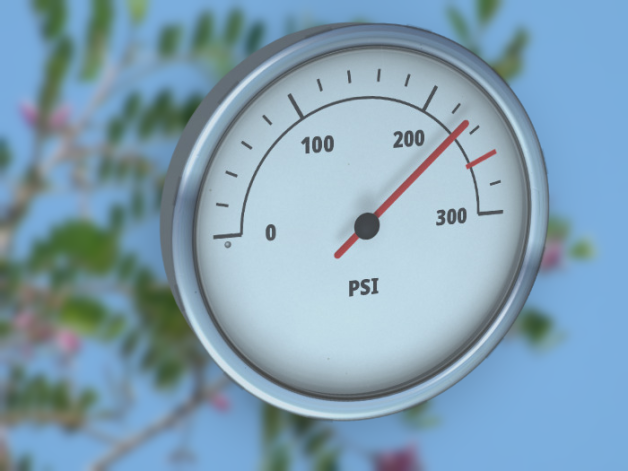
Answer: 230psi
